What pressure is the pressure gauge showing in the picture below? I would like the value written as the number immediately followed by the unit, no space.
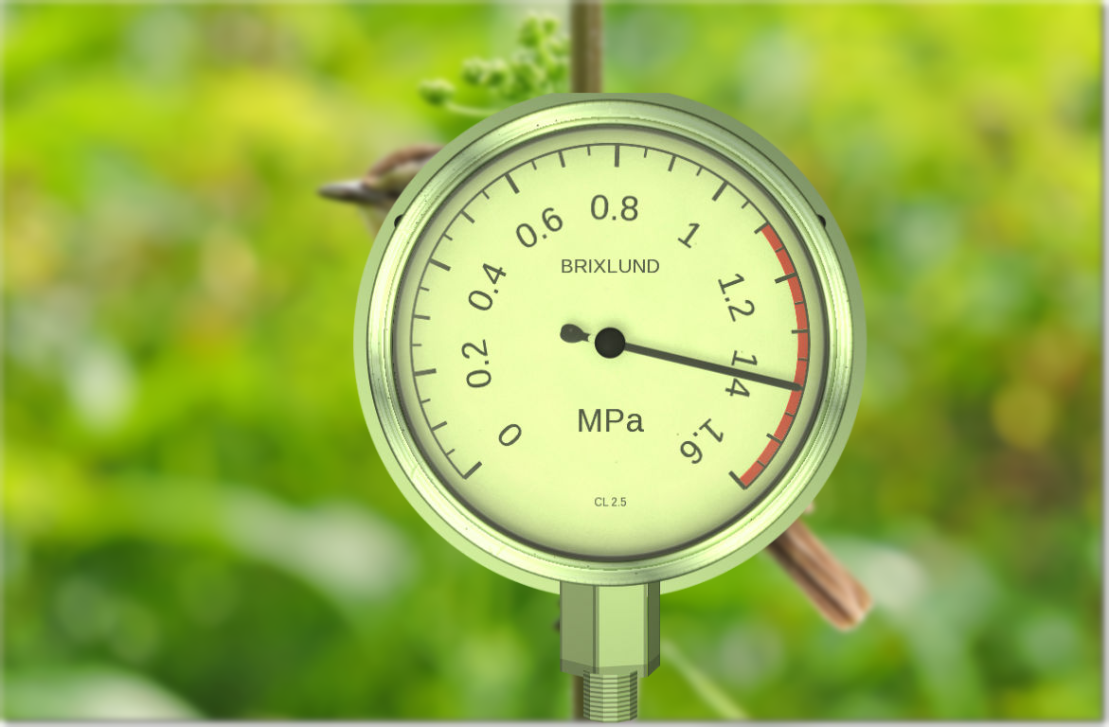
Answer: 1.4MPa
